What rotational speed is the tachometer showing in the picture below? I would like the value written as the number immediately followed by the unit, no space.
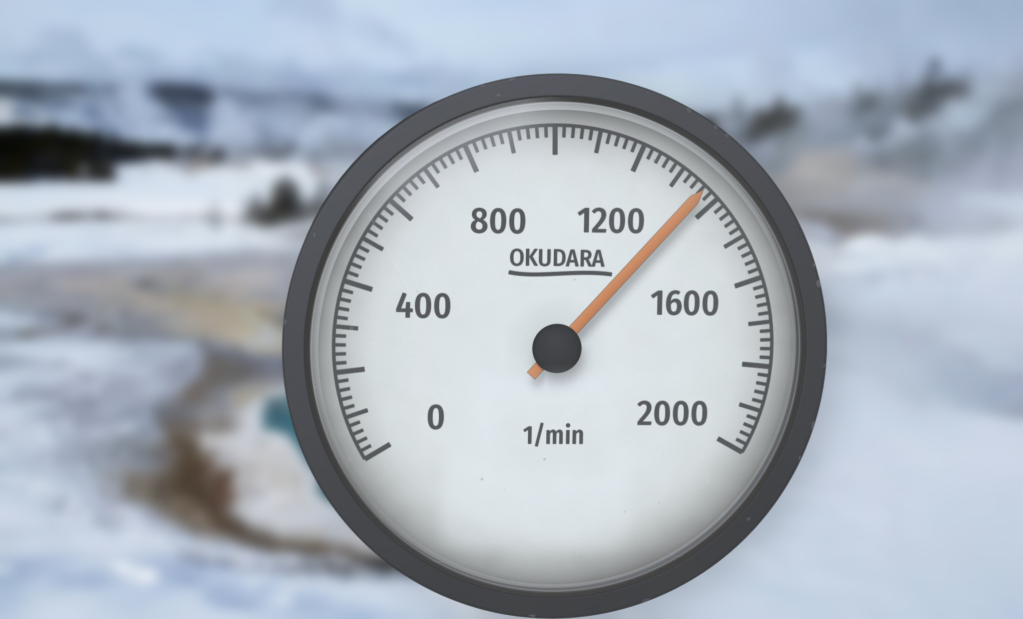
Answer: 1360rpm
